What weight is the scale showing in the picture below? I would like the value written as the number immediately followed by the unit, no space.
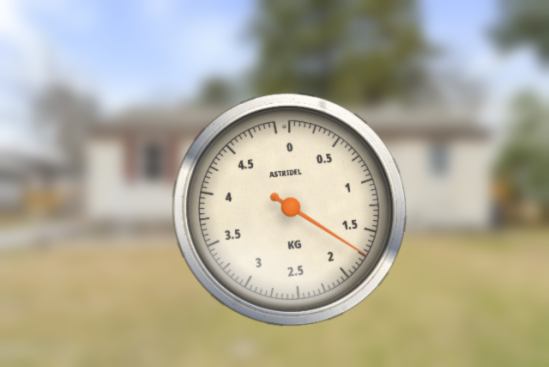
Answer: 1.75kg
